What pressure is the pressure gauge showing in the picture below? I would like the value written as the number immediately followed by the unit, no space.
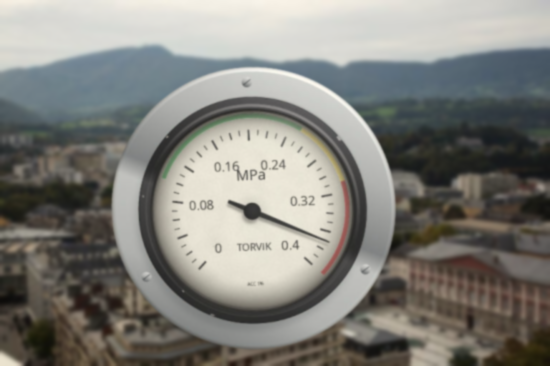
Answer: 0.37MPa
